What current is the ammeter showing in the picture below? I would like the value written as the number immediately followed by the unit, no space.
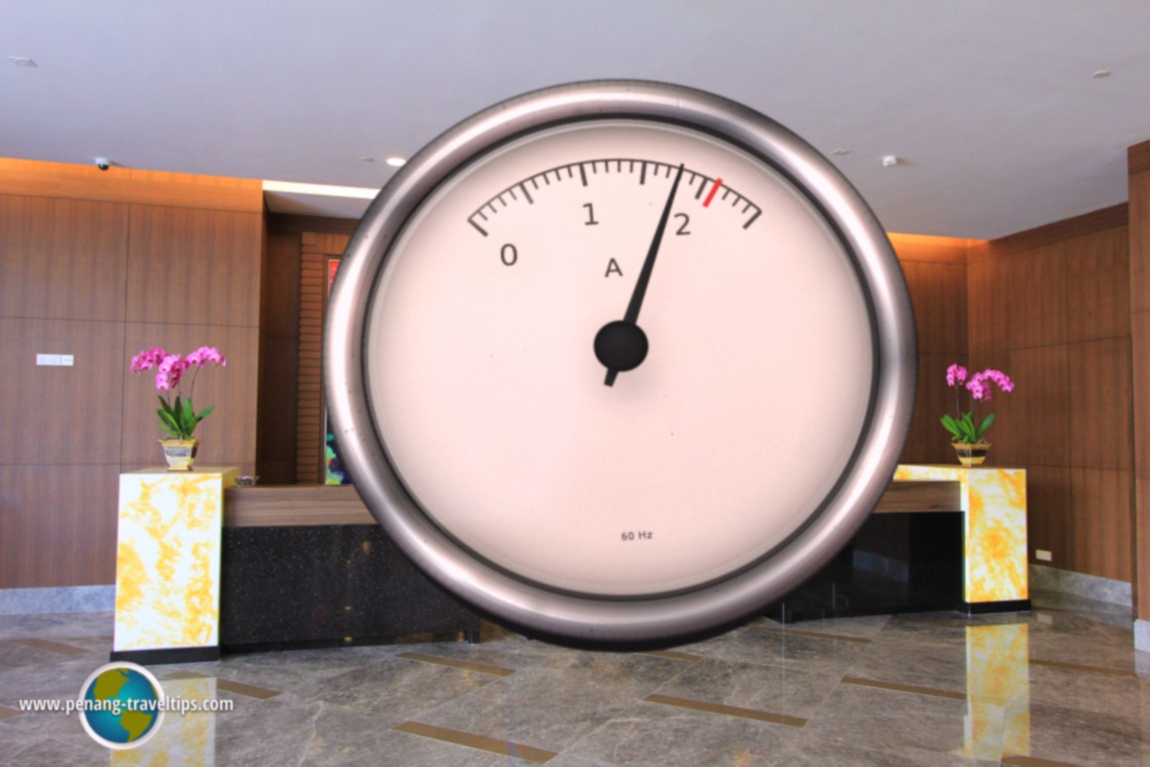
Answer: 1.8A
